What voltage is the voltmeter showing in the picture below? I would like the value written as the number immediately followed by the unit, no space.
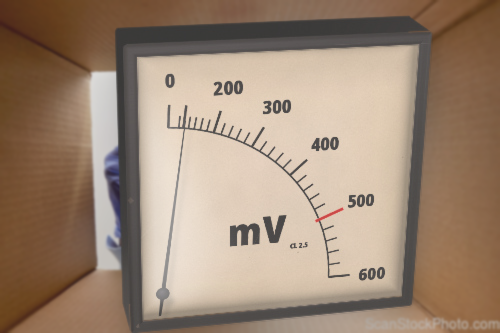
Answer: 100mV
